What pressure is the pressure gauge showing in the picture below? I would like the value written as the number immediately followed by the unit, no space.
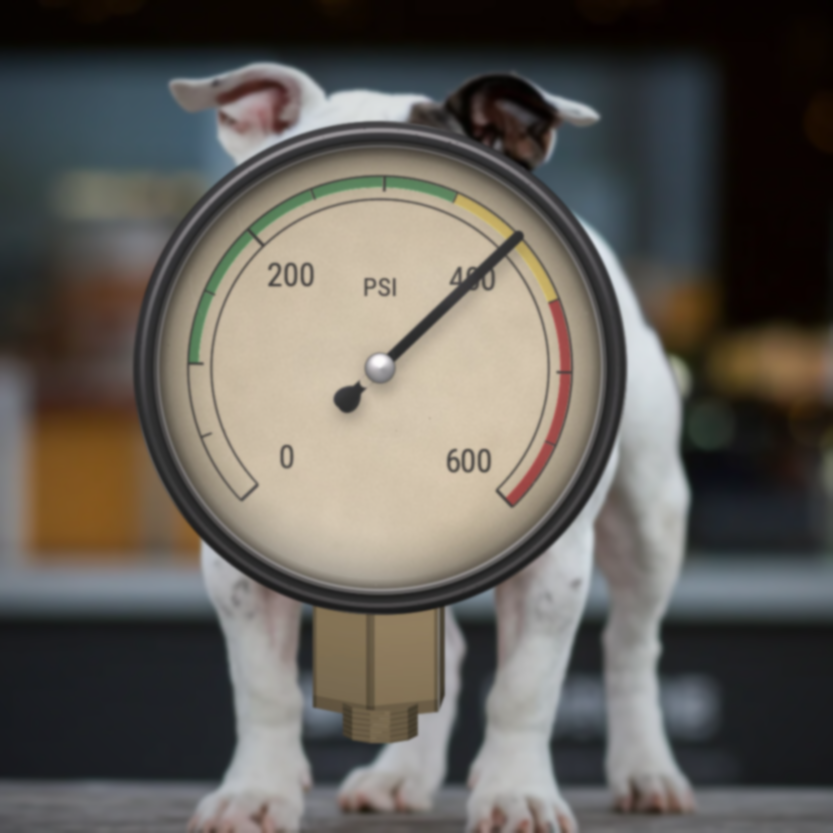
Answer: 400psi
